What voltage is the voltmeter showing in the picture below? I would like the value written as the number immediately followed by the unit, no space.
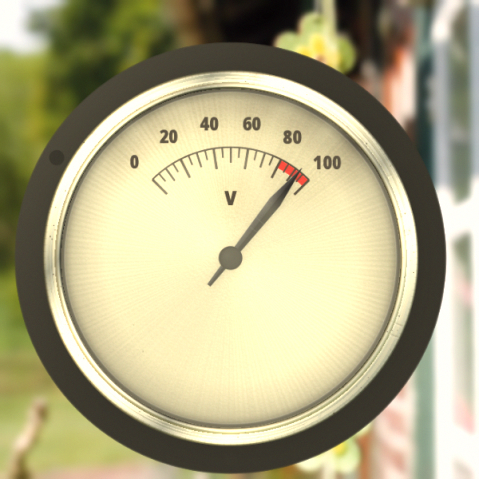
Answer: 92.5V
